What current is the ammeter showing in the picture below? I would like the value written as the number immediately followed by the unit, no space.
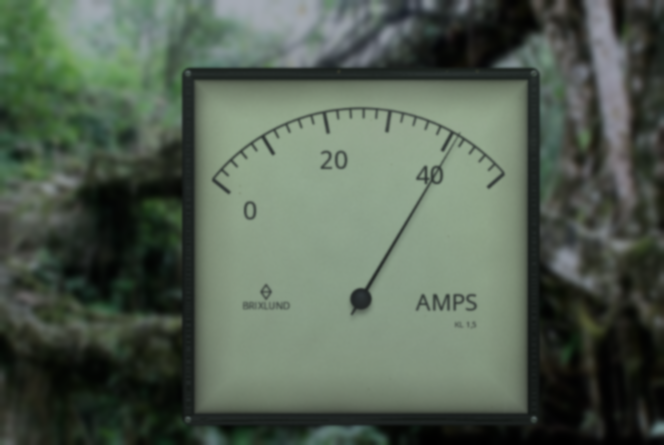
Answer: 41A
